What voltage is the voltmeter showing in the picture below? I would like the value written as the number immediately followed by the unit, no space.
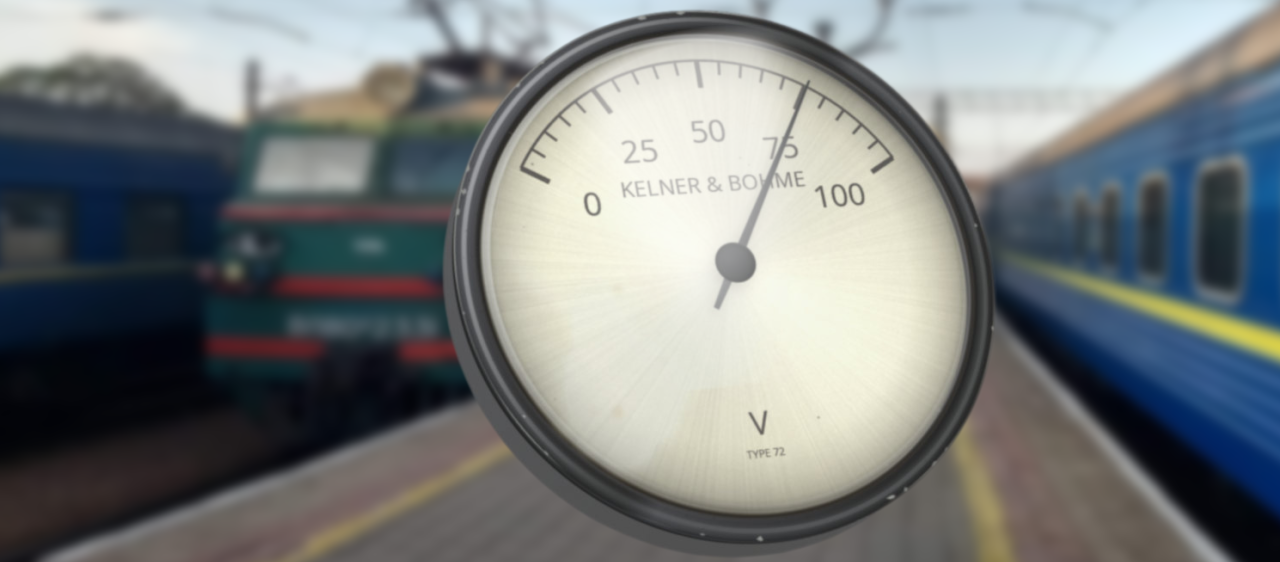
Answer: 75V
